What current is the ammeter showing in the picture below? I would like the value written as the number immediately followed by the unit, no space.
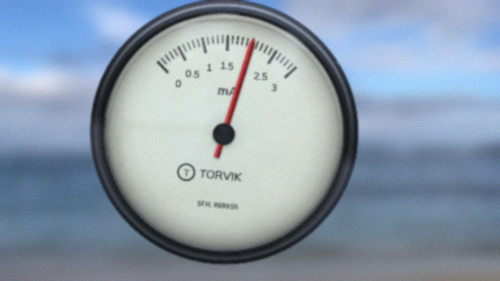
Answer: 2mA
